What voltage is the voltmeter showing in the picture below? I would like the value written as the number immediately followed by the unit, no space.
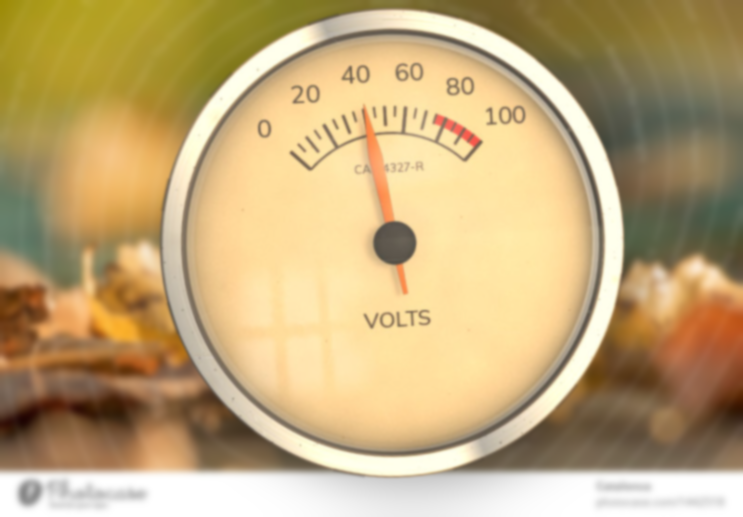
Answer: 40V
